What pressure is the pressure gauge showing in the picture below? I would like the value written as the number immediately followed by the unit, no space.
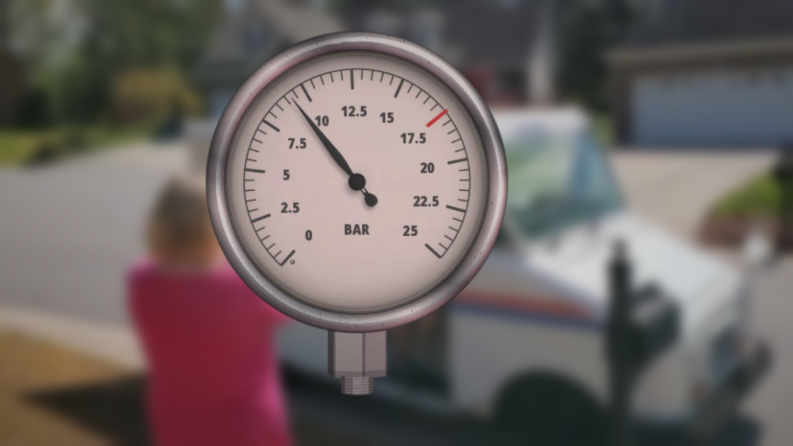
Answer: 9.25bar
